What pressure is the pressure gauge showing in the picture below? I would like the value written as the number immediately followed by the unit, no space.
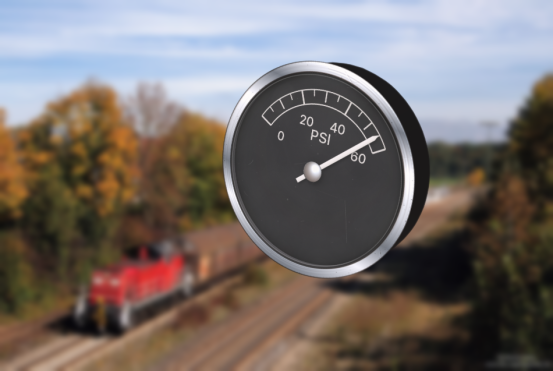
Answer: 55psi
